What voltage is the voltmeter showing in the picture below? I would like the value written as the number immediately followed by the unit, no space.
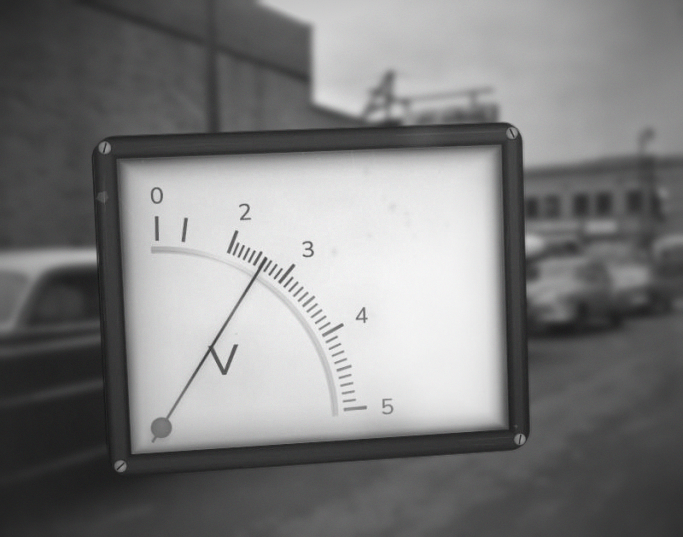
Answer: 2.6V
